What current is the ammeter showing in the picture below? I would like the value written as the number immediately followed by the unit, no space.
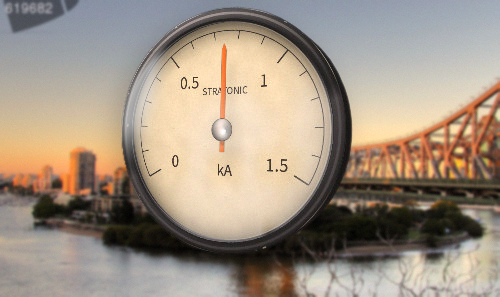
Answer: 0.75kA
